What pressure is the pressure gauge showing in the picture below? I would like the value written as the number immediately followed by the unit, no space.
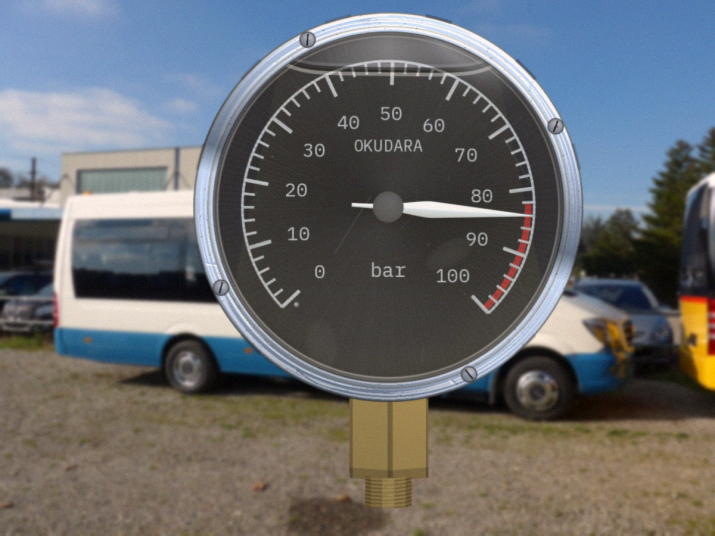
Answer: 84bar
